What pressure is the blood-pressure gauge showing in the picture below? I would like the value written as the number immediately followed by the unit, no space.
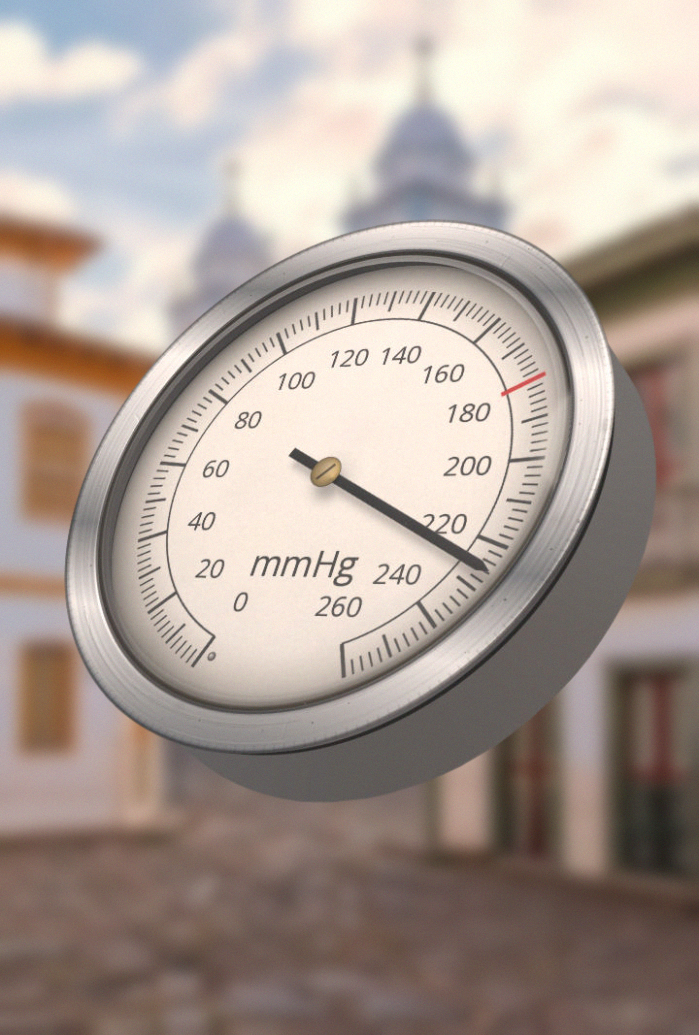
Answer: 226mmHg
